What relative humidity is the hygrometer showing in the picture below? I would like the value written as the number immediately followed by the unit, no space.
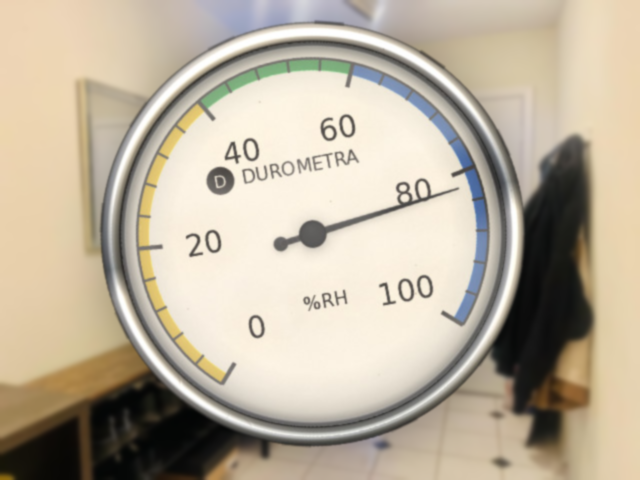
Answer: 82%
